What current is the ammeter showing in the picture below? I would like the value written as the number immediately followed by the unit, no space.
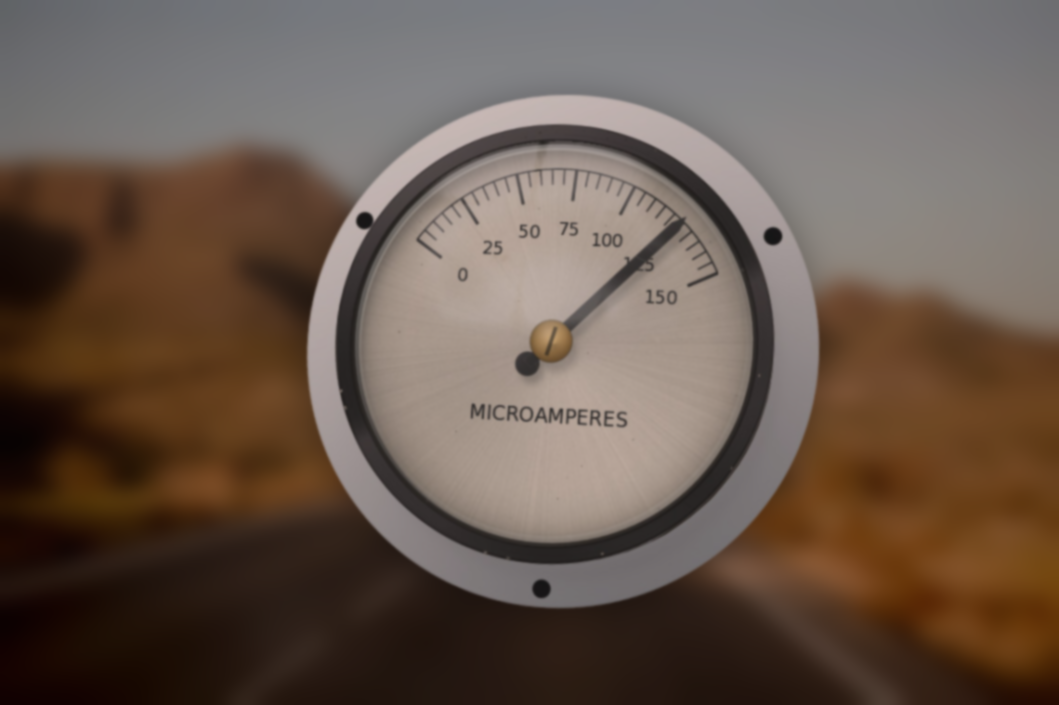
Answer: 125µA
